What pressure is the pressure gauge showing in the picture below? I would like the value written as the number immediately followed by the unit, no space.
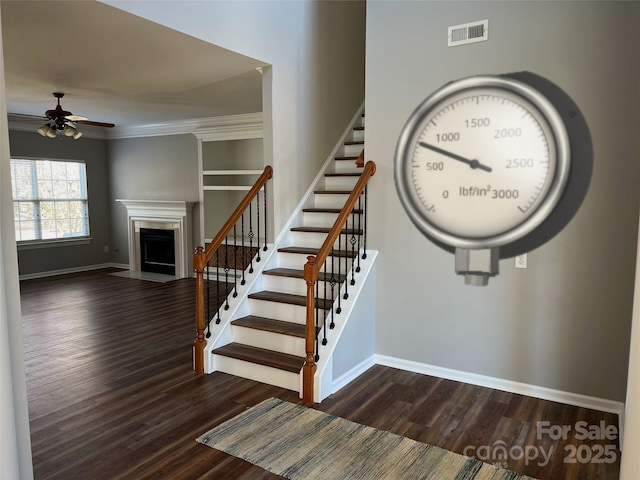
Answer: 750psi
